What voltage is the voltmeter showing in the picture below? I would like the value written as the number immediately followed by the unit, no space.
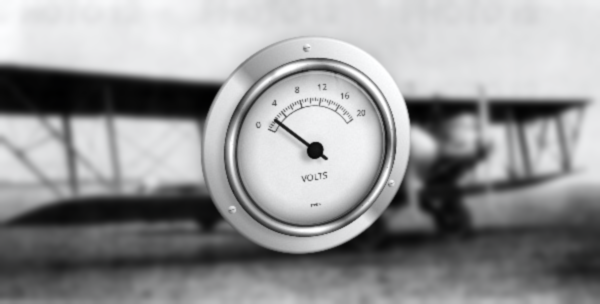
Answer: 2V
